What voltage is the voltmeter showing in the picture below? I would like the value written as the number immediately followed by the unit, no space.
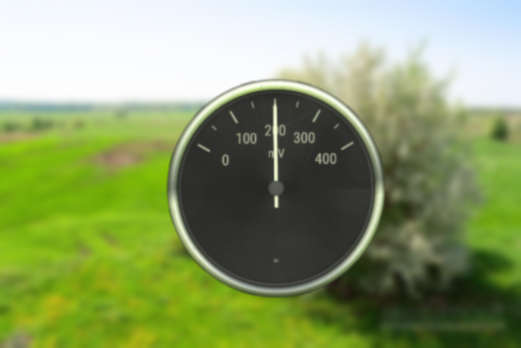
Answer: 200mV
